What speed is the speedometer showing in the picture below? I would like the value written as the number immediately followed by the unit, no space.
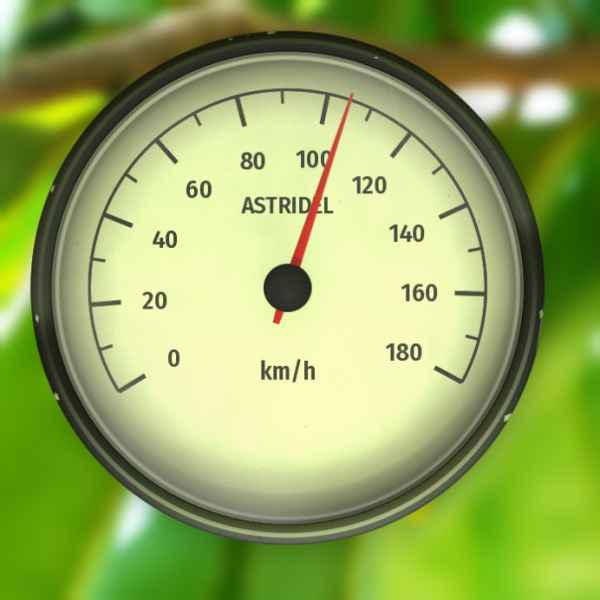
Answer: 105km/h
